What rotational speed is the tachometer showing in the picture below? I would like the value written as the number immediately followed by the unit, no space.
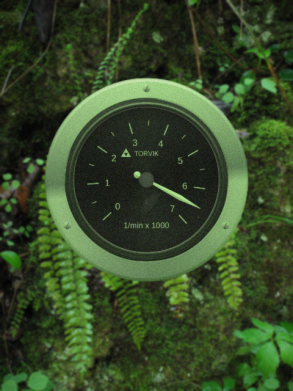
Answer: 6500rpm
